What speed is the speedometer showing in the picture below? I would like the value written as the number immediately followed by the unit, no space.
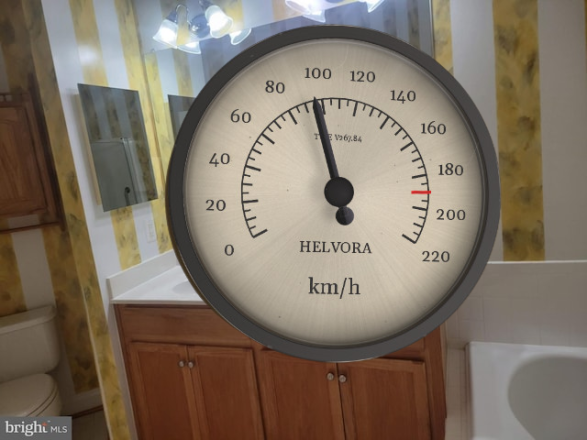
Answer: 95km/h
